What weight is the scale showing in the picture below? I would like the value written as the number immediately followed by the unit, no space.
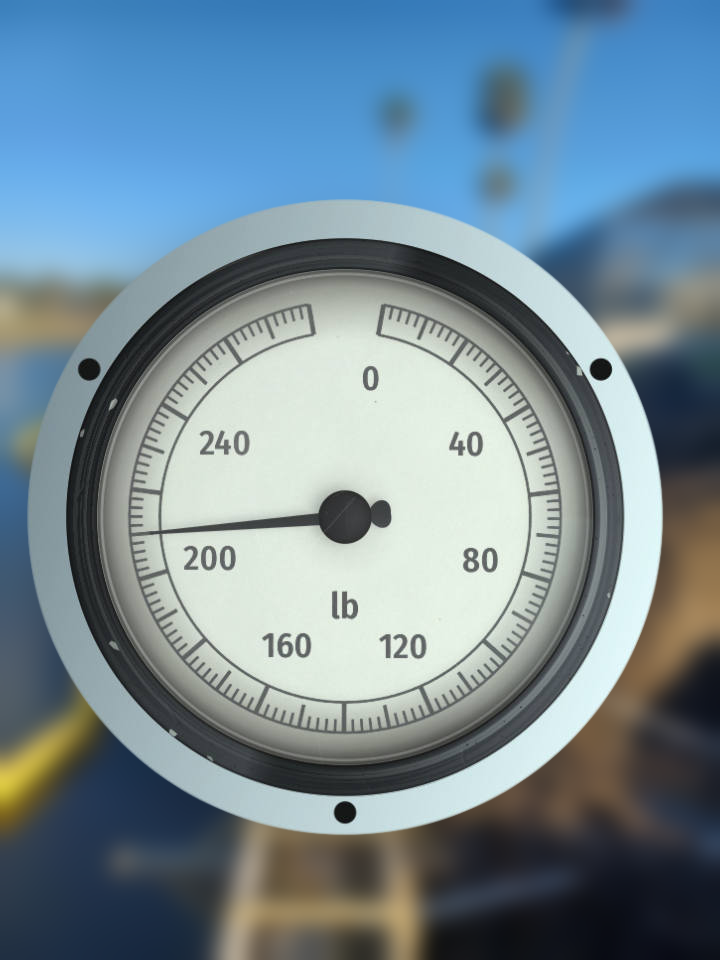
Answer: 210lb
